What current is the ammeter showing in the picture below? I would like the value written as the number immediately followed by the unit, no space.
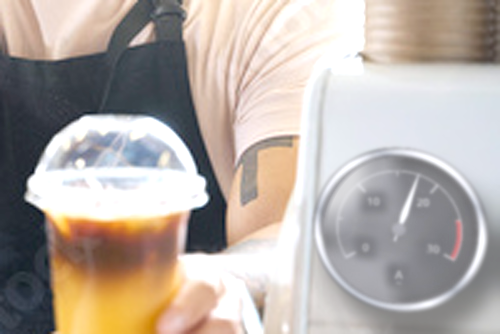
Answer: 17.5A
